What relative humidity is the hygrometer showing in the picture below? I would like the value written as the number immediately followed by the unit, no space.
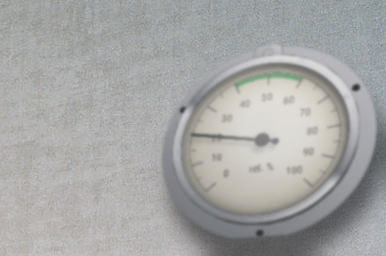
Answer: 20%
